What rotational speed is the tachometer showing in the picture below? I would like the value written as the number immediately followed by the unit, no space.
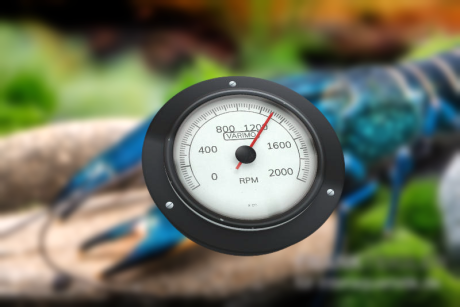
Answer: 1300rpm
